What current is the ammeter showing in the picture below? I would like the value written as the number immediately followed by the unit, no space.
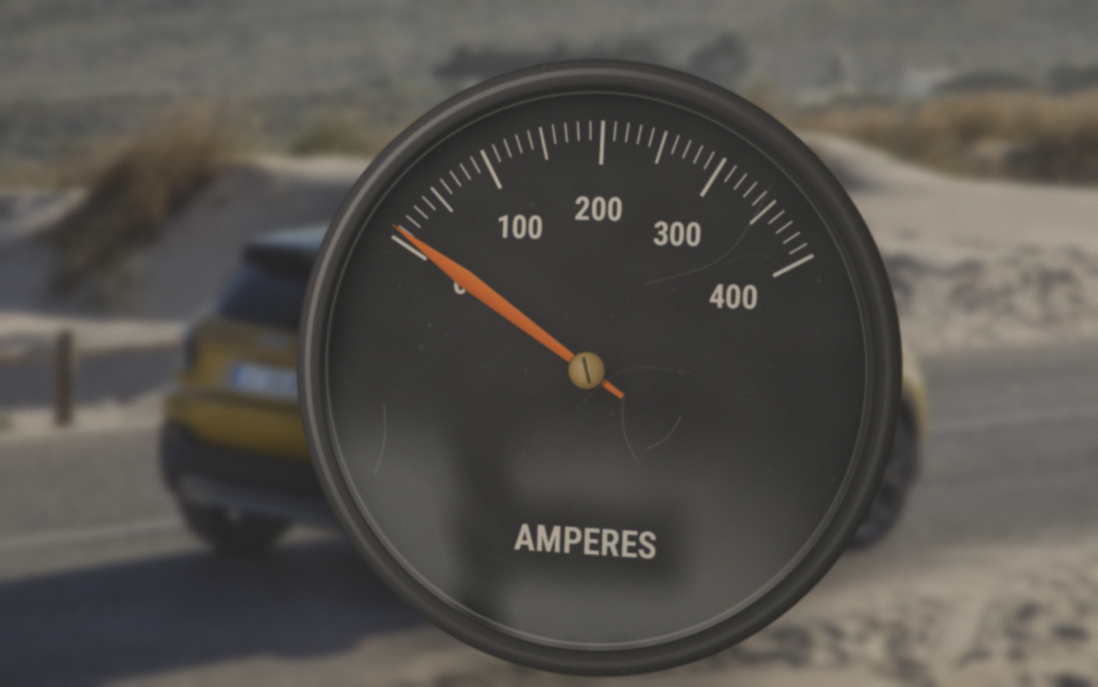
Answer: 10A
